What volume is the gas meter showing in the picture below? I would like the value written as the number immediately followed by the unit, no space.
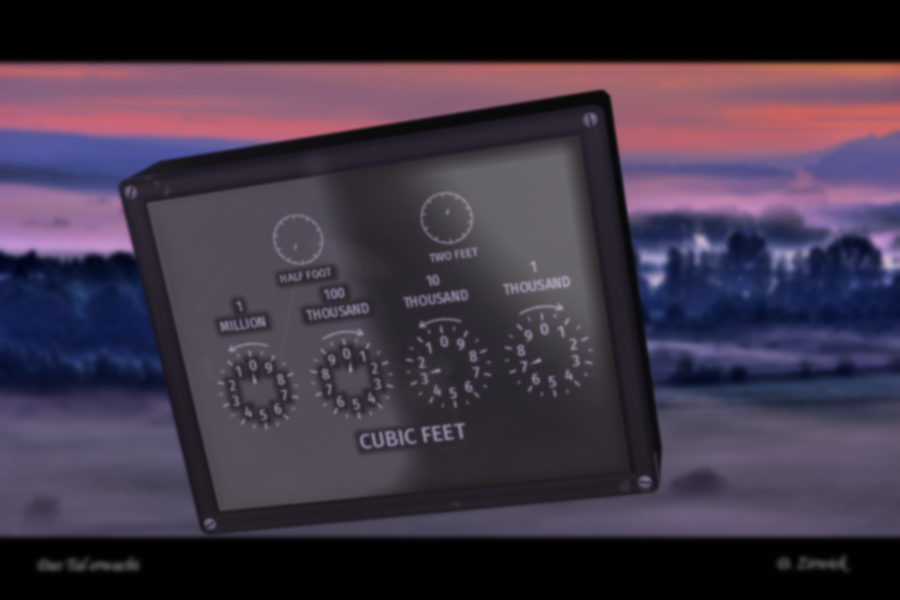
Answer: 2700ft³
